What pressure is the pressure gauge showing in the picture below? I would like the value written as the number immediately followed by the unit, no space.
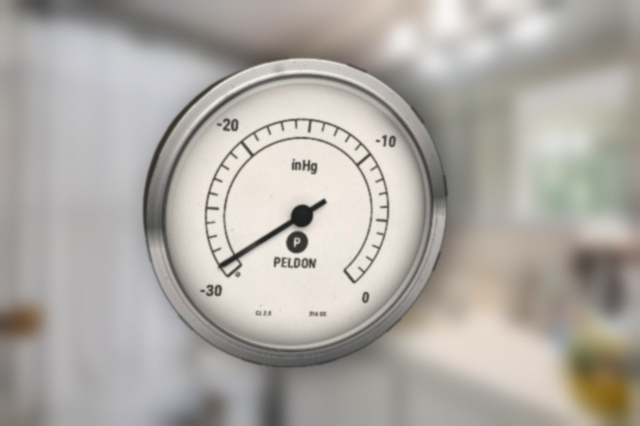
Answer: -29inHg
